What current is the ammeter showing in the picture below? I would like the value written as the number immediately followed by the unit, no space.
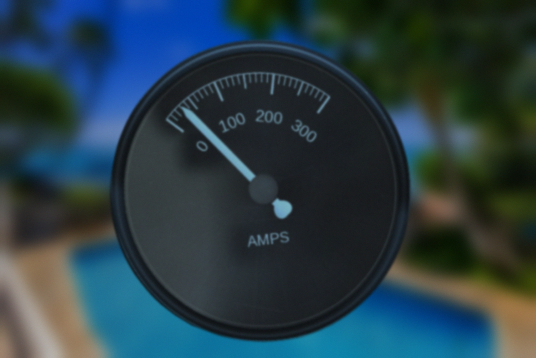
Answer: 30A
